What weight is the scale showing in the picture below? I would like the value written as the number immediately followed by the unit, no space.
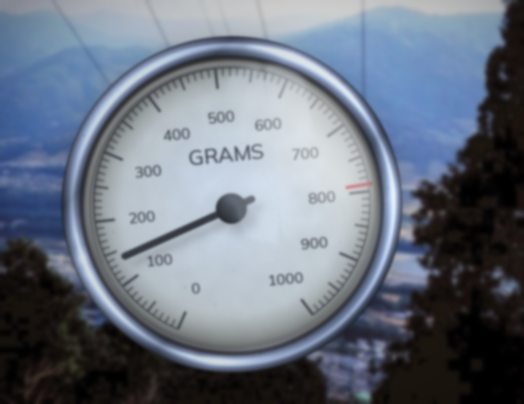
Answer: 140g
